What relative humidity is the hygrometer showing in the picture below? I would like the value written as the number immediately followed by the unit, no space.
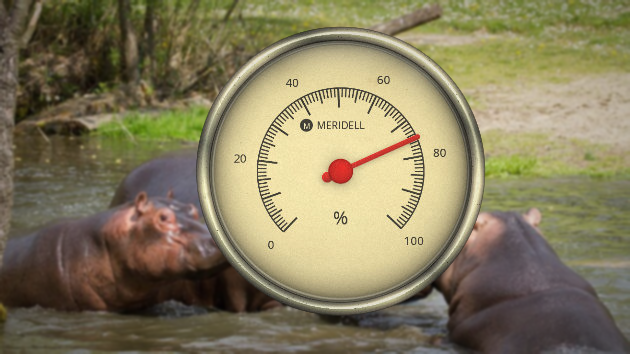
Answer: 75%
